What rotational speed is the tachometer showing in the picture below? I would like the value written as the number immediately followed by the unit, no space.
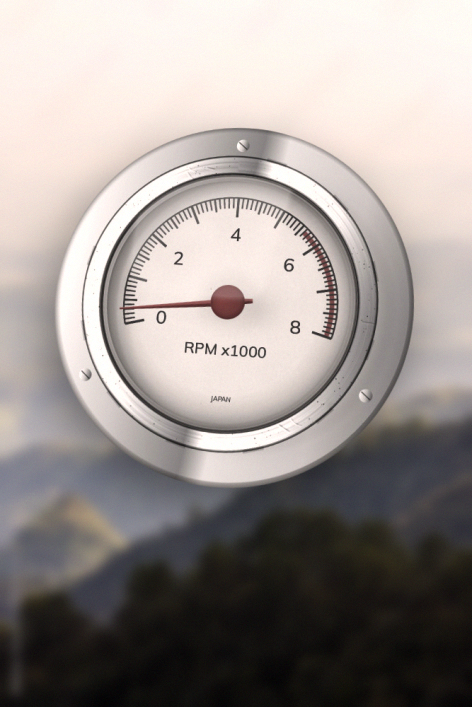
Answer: 300rpm
